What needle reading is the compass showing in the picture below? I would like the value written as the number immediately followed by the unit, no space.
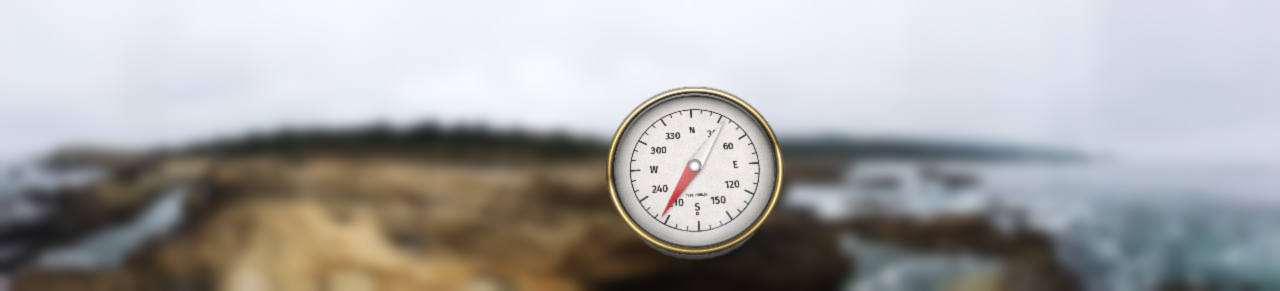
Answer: 215°
